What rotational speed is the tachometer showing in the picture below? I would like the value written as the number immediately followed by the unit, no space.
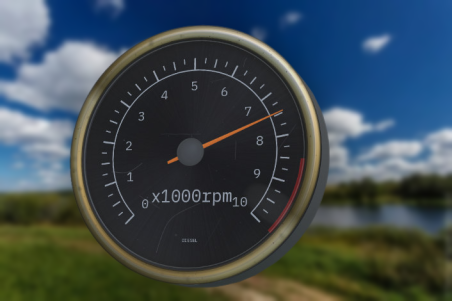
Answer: 7500rpm
